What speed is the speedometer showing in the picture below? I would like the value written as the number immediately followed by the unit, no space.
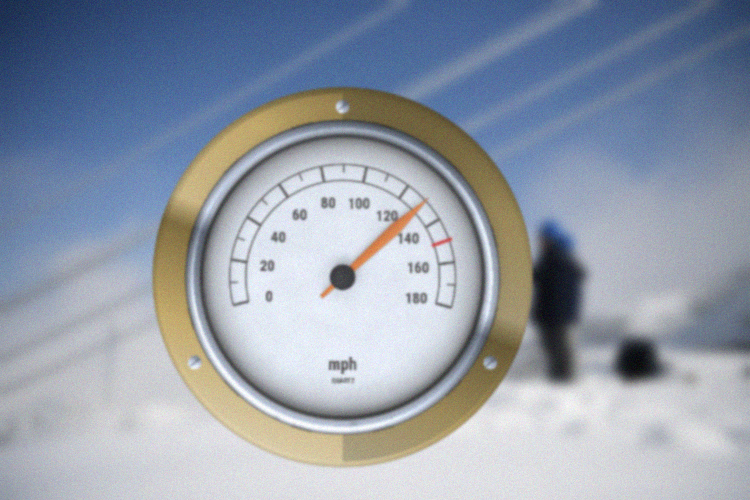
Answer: 130mph
